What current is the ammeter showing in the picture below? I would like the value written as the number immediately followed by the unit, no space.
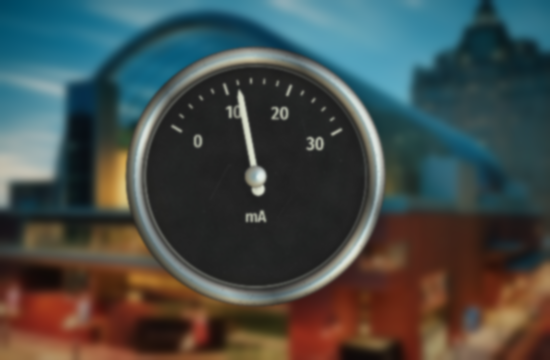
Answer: 12mA
